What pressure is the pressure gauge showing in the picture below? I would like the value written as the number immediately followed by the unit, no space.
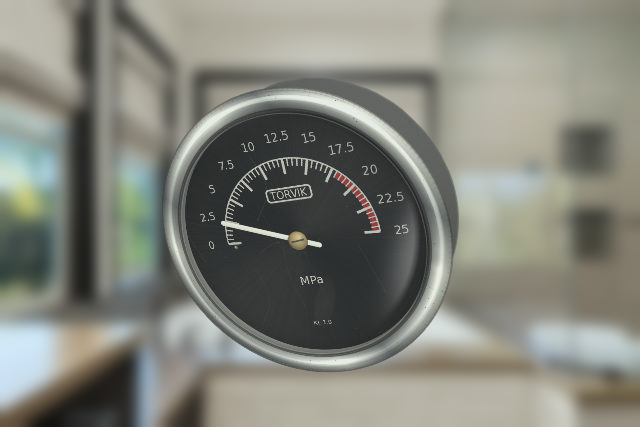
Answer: 2.5MPa
